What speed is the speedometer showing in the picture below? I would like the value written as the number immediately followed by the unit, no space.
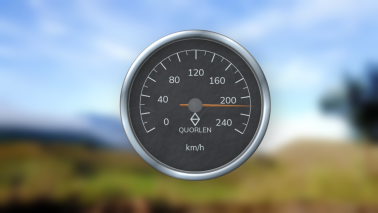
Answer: 210km/h
